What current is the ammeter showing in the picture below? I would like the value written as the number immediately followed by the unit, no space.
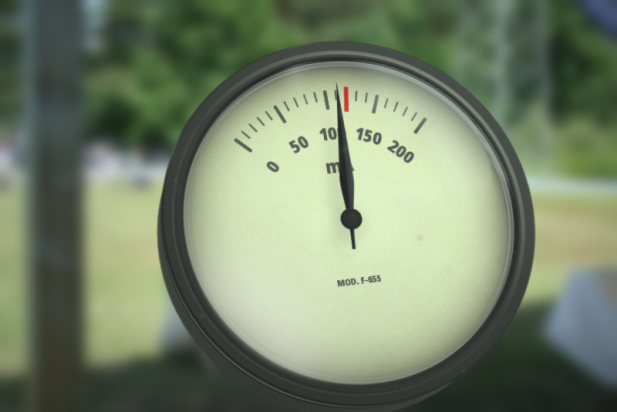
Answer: 110mA
